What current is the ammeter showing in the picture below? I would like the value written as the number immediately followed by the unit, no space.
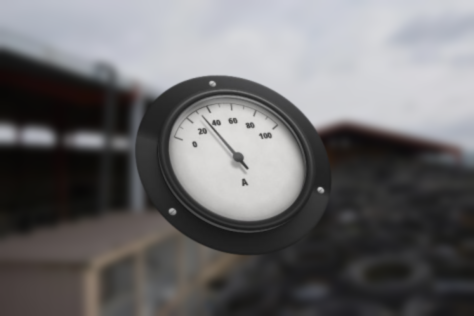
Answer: 30A
